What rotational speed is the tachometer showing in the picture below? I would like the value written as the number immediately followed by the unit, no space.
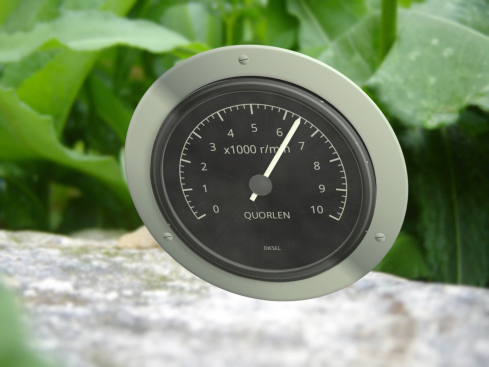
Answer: 6400rpm
